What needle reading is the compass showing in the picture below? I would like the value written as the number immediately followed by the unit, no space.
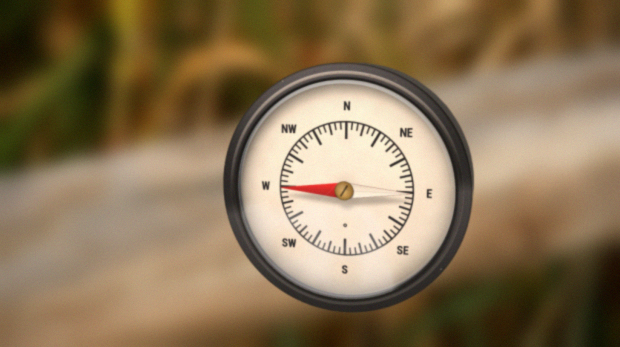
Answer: 270°
